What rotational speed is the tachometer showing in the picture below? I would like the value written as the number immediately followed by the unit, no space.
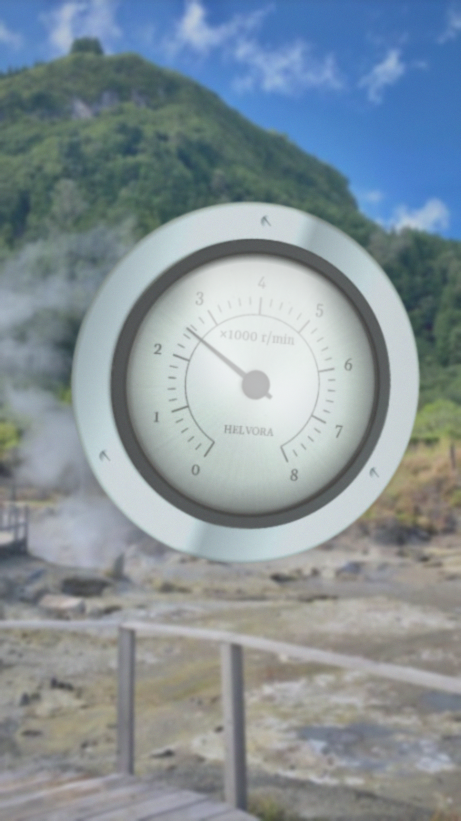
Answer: 2500rpm
